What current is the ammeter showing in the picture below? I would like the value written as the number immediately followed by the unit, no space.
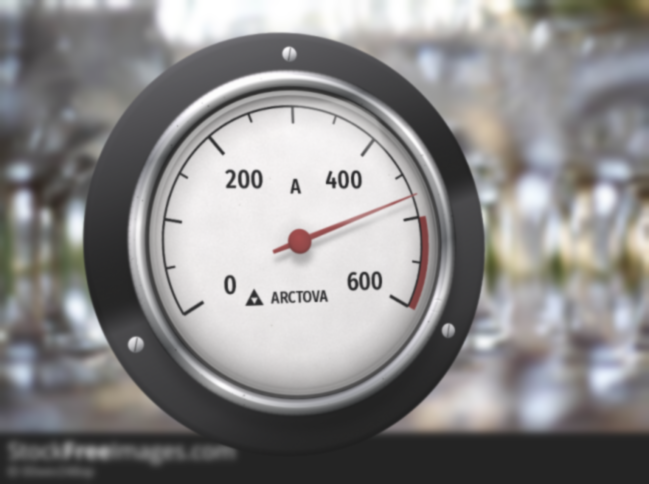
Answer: 475A
